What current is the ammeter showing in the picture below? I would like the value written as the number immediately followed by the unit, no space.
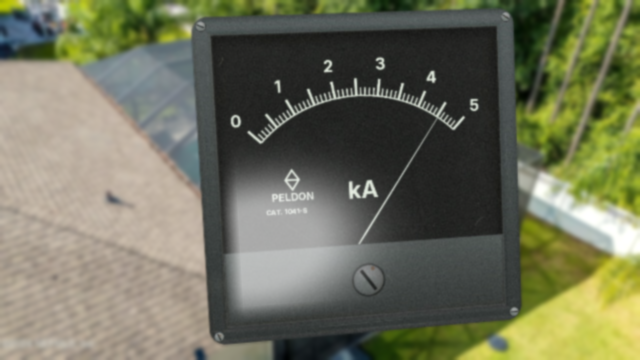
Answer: 4.5kA
